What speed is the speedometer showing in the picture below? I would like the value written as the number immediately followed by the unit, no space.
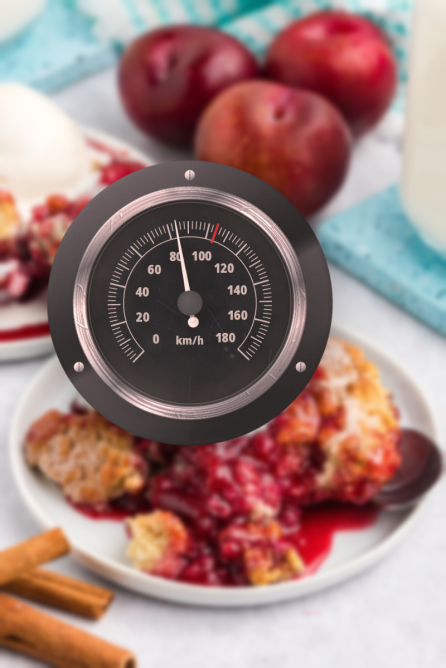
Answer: 84km/h
